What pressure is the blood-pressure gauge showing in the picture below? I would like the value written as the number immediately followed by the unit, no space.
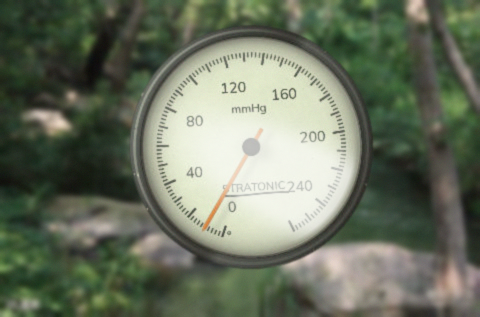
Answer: 10mmHg
